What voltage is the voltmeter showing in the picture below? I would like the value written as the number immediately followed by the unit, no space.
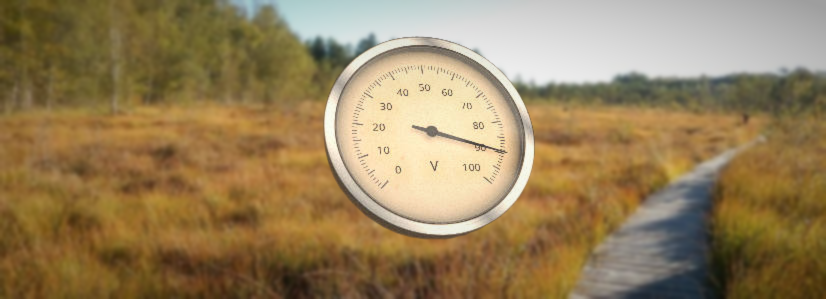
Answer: 90V
